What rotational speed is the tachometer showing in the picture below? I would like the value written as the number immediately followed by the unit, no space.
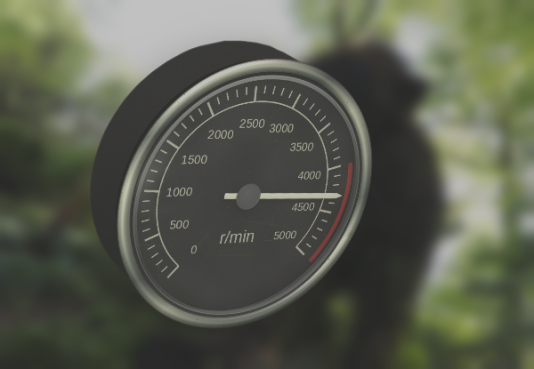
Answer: 4300rpm
